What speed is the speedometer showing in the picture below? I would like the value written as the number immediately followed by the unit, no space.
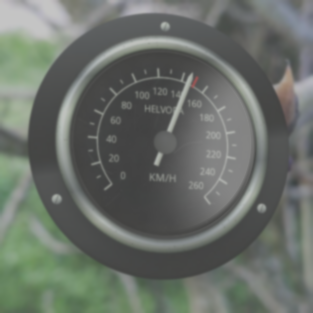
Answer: 145km/h
